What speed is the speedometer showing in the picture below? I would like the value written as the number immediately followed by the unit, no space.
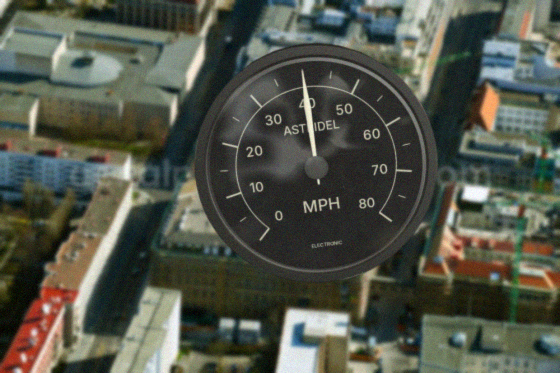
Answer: 40mph
